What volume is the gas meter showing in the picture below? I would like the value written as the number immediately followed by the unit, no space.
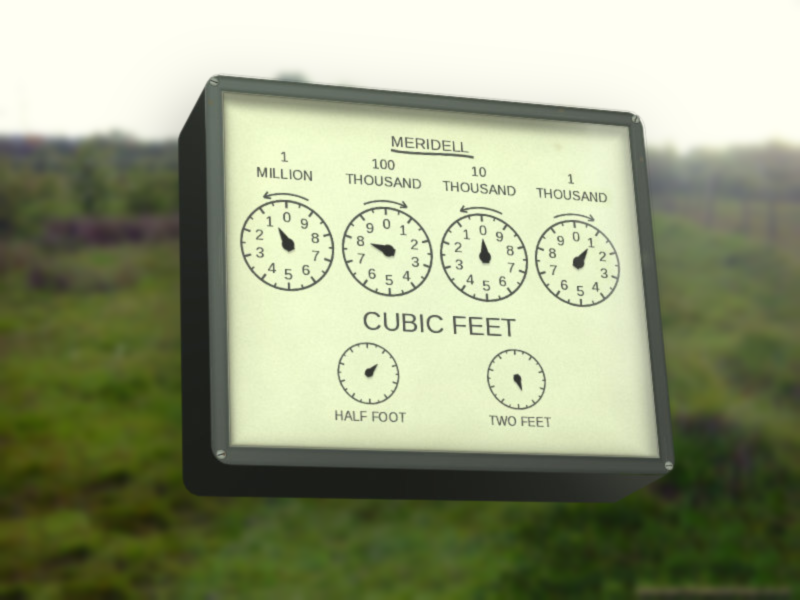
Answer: 80100ft³
